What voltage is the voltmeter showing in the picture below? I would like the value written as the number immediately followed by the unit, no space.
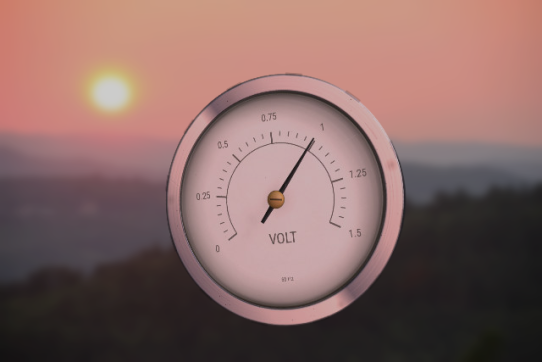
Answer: 1V
